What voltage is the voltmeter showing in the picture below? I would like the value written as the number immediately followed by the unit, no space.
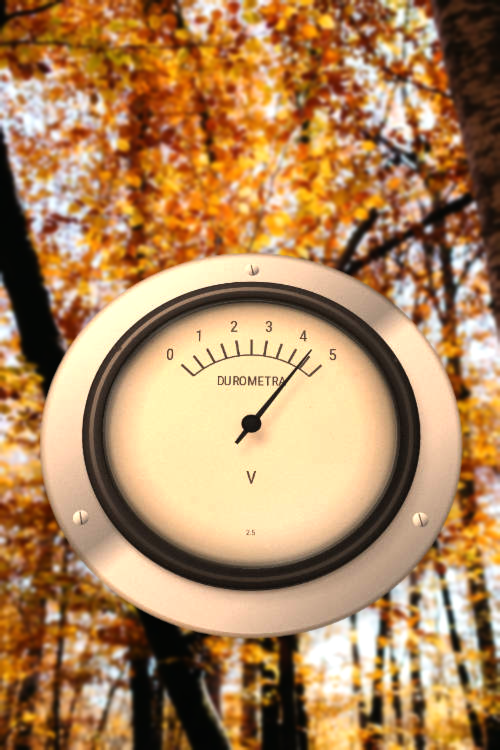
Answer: 4.5V
